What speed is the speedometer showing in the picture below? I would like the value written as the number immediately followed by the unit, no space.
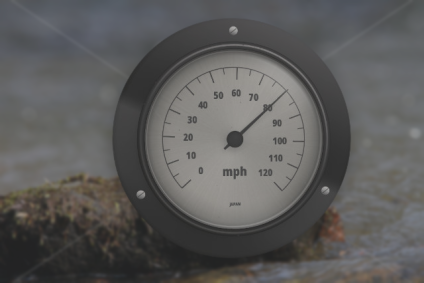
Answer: 80mph
